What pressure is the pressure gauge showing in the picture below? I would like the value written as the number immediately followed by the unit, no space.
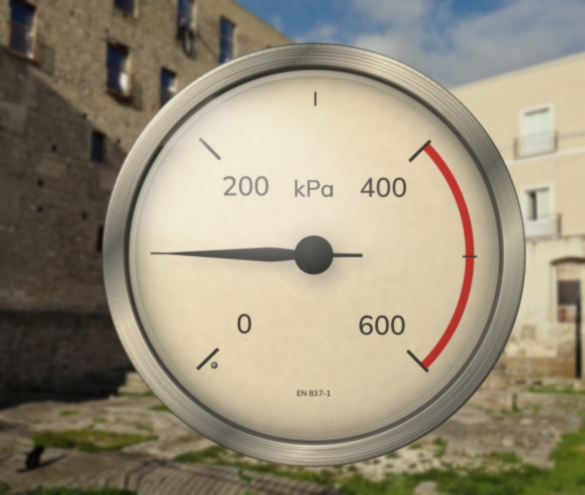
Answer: 100kPa
